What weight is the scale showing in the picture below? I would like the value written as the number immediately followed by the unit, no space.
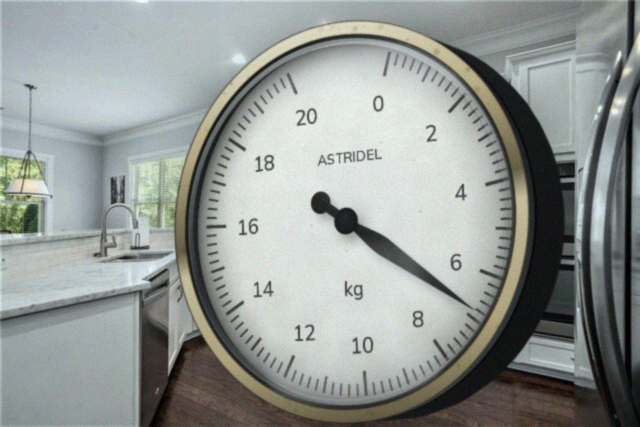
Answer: 6.8kg
